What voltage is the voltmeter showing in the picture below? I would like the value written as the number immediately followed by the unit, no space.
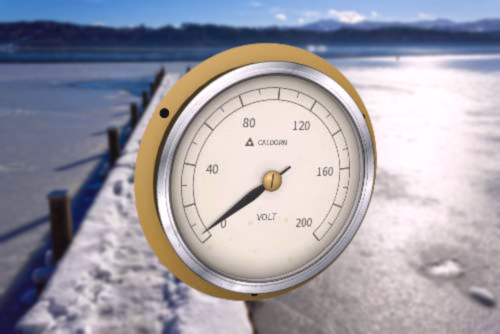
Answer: 5V
